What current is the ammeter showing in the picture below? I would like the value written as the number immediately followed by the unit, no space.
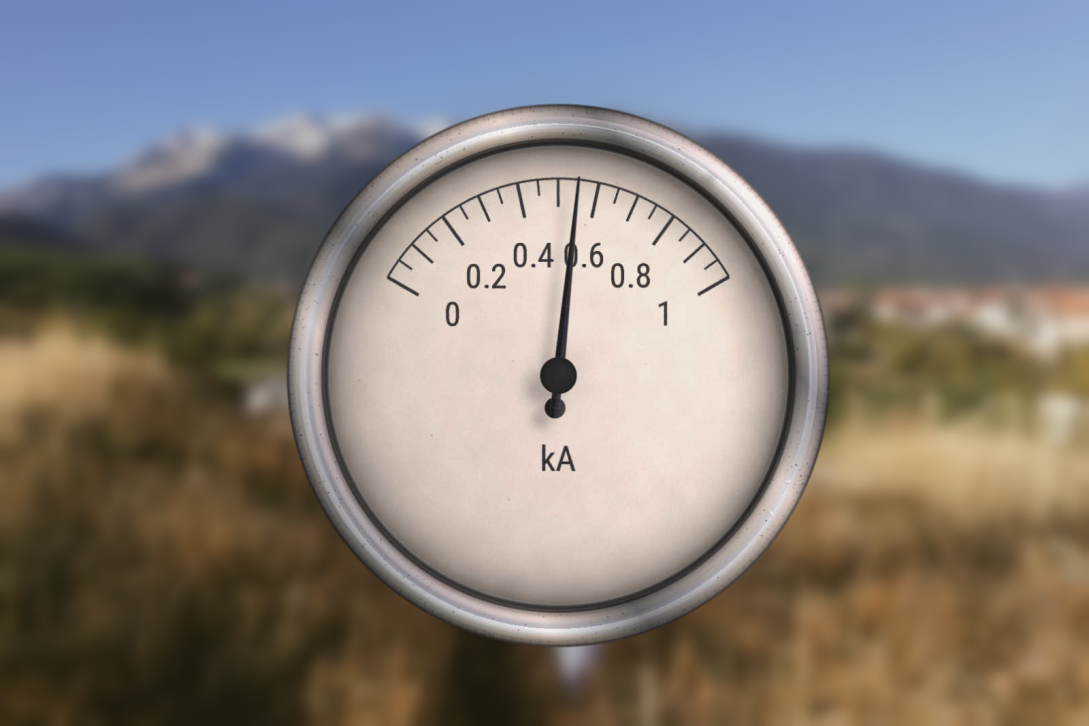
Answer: 0.55kA
